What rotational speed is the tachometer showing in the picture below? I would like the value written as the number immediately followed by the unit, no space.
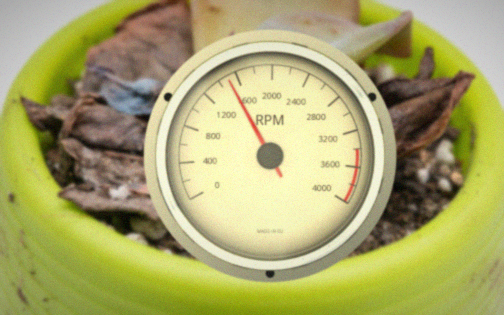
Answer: 1500rpm
